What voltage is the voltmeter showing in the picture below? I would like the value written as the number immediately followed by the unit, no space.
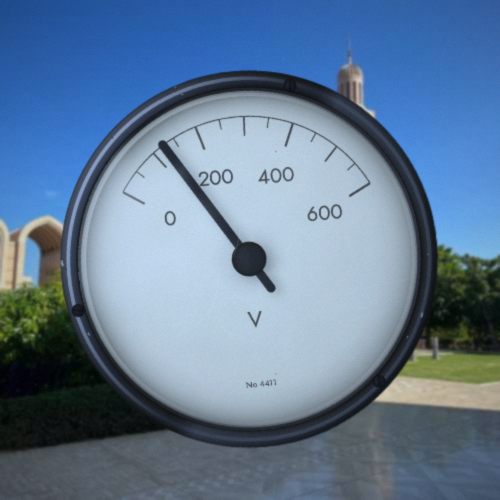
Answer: 125V
